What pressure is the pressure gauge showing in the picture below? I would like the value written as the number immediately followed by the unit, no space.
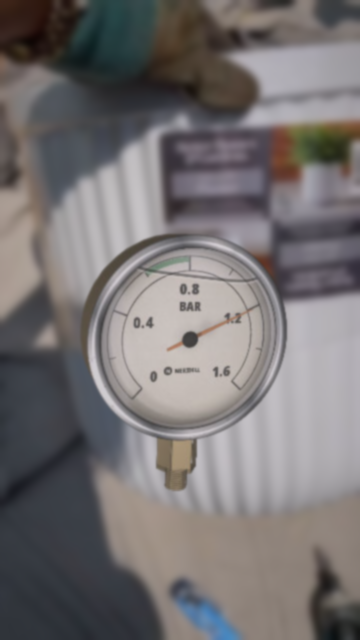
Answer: 1.2bar
